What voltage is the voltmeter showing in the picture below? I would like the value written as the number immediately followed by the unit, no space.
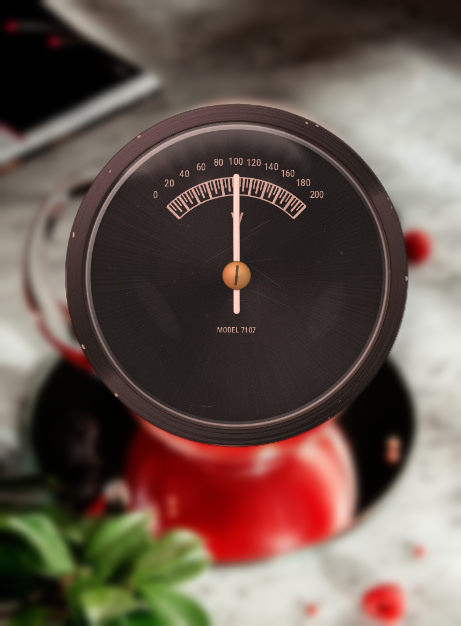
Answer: 100V
